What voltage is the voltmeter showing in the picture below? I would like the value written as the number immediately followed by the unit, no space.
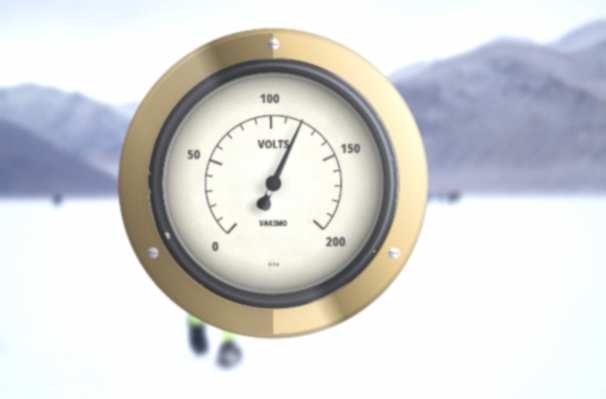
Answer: 120V
